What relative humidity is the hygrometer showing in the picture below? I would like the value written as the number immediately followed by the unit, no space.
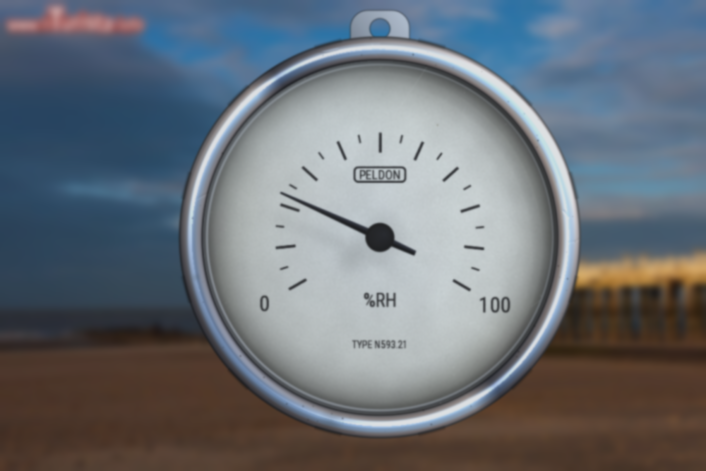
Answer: 22.5%
